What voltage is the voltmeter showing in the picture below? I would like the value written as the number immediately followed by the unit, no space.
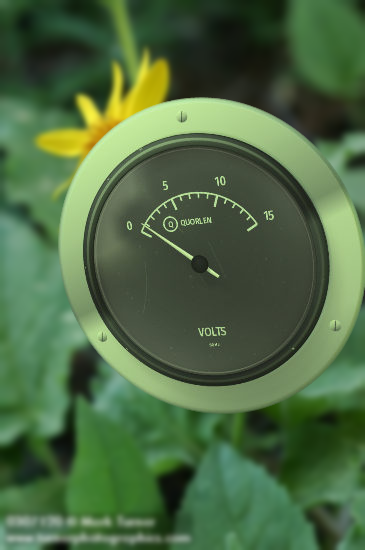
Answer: 1V
